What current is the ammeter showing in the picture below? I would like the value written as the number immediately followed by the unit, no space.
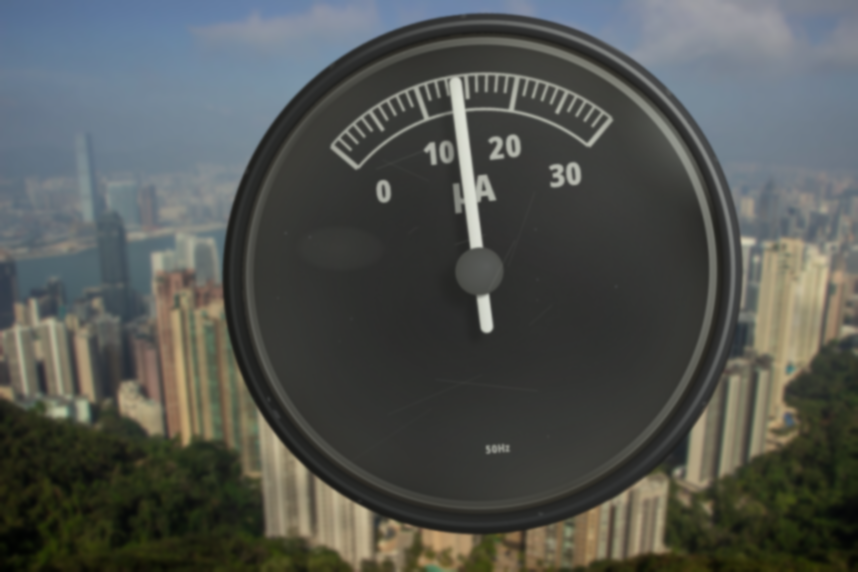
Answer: 14µA
